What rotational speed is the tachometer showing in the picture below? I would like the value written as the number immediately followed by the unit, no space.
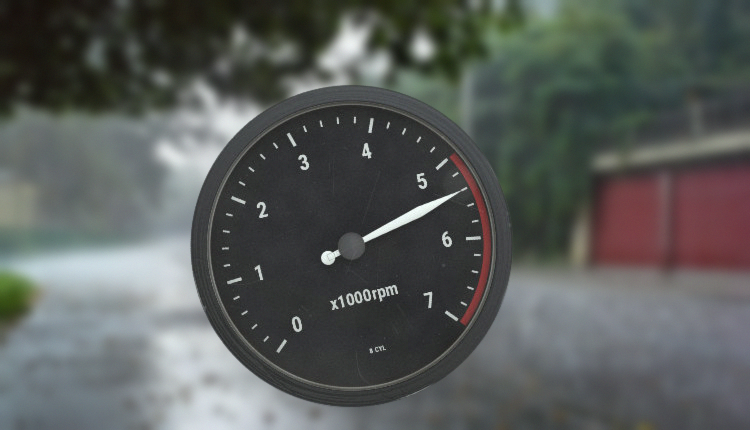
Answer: 5400rpm
